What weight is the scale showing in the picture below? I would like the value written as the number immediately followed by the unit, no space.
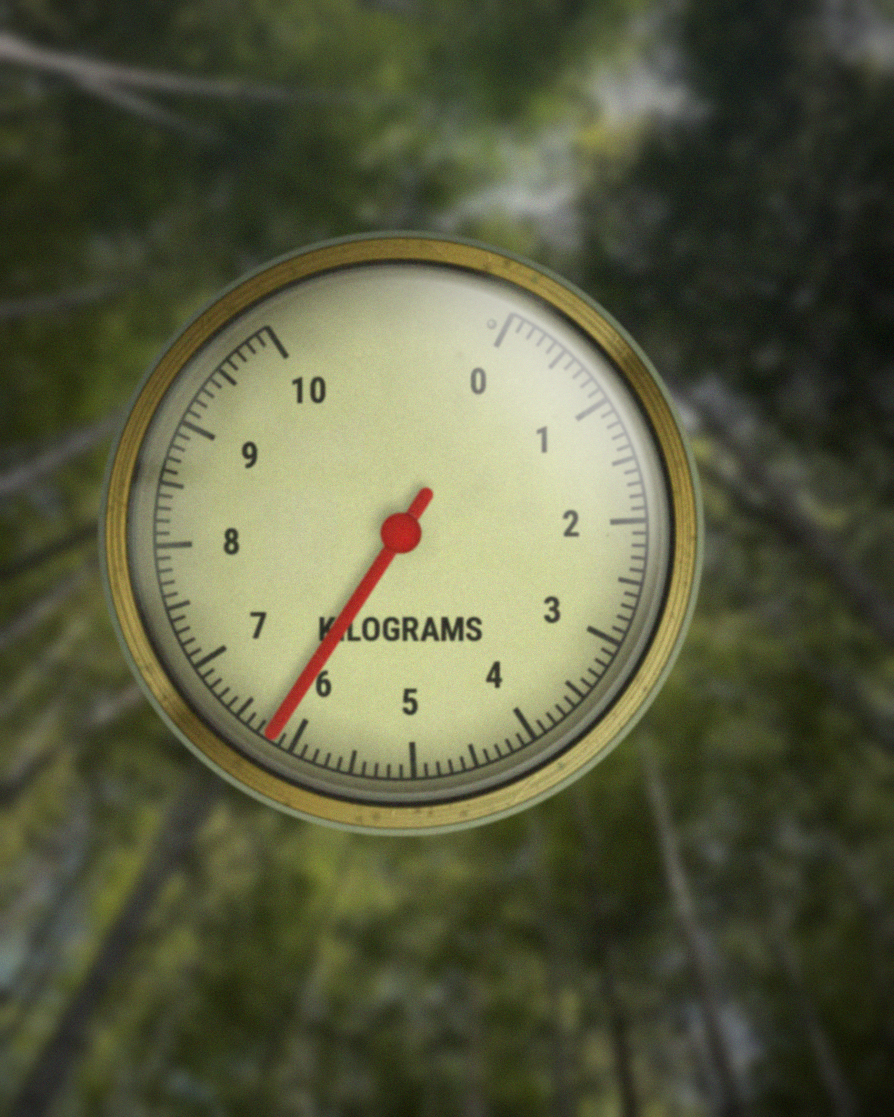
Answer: 6.2kg
